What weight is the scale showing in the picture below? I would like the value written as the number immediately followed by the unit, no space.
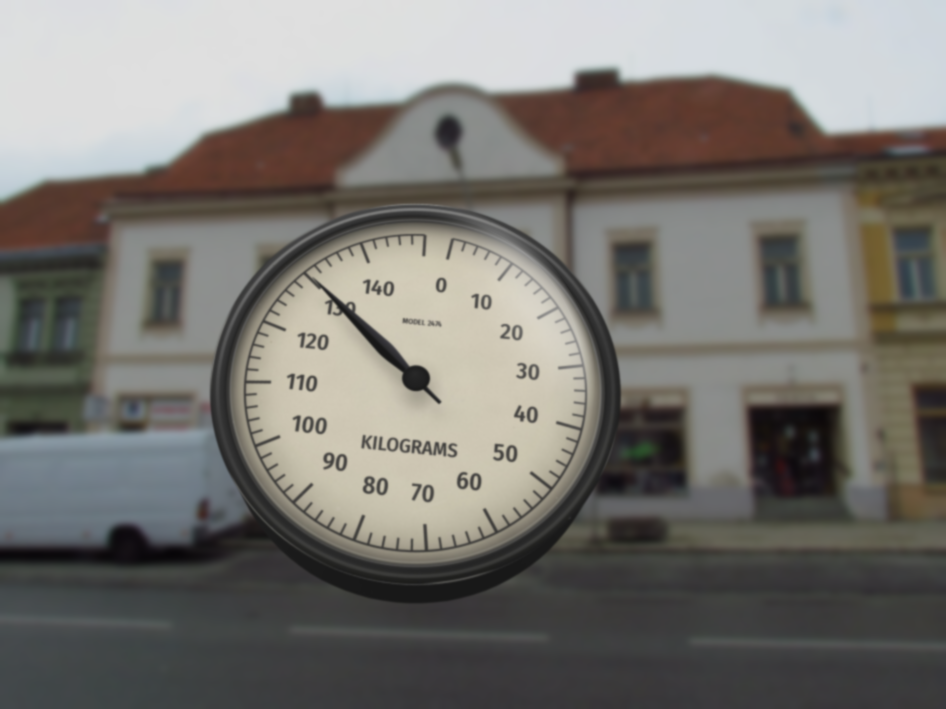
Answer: 130kg
